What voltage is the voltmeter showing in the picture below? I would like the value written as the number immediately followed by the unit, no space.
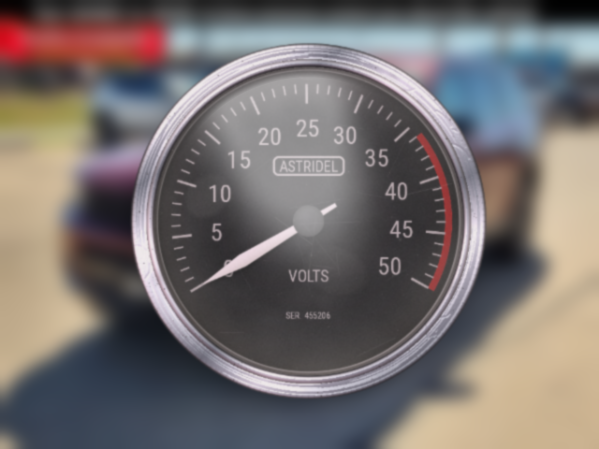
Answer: 0V
